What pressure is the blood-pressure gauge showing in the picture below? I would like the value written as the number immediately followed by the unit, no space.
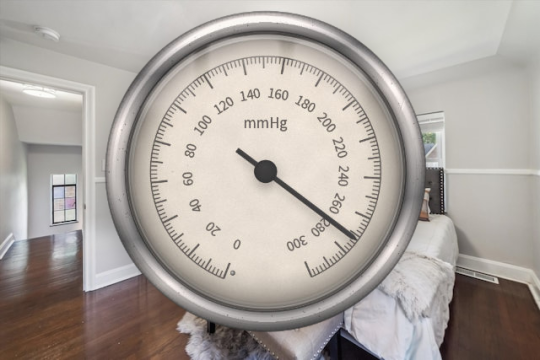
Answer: 272mmHg
